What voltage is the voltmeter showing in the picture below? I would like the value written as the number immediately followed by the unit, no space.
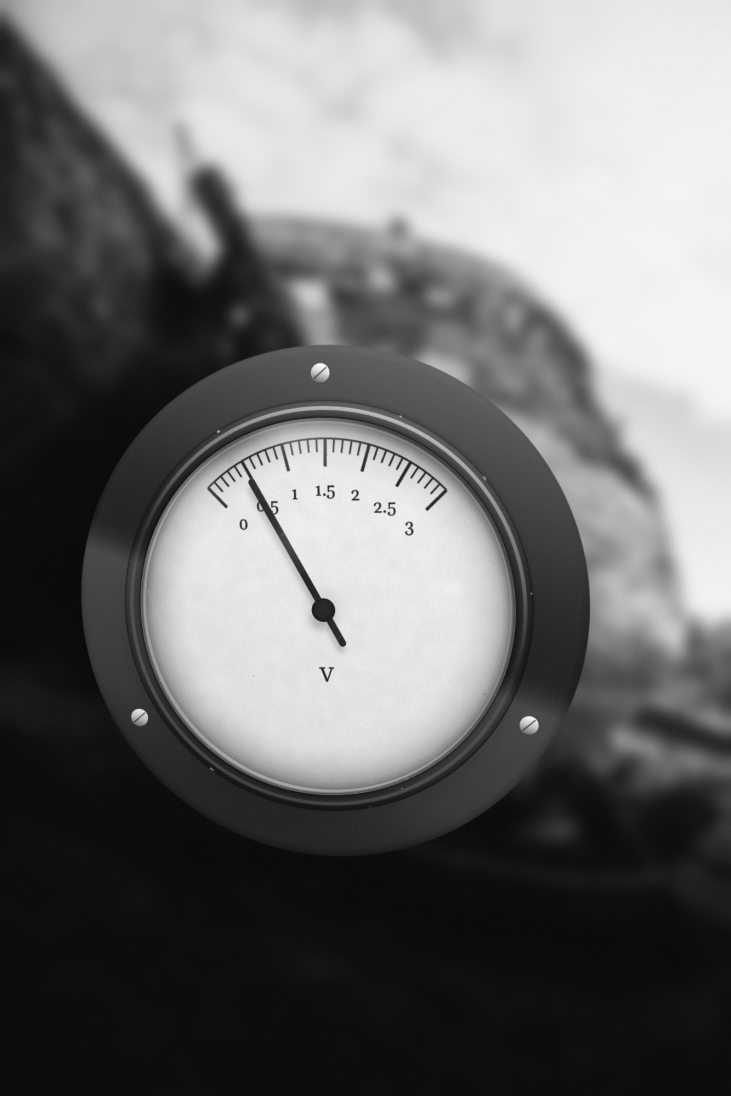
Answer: 0.5V
